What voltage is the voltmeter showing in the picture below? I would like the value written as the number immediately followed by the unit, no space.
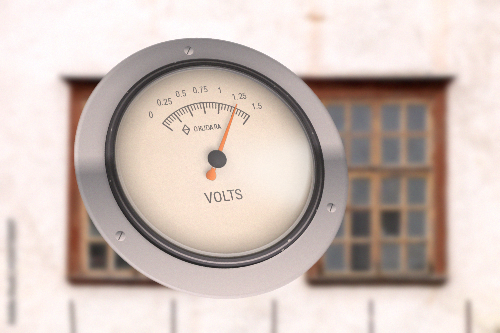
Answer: 1.25V
